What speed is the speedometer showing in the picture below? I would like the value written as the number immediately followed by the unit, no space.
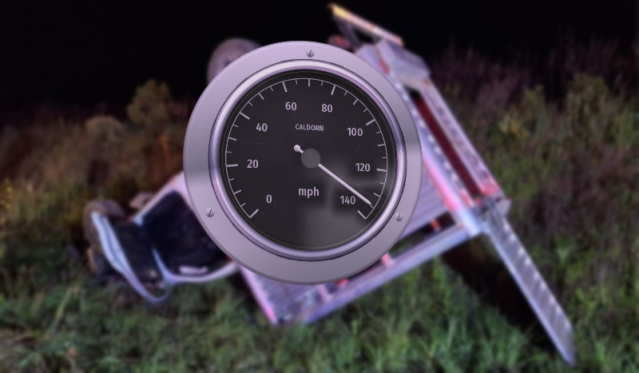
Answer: 135mph
